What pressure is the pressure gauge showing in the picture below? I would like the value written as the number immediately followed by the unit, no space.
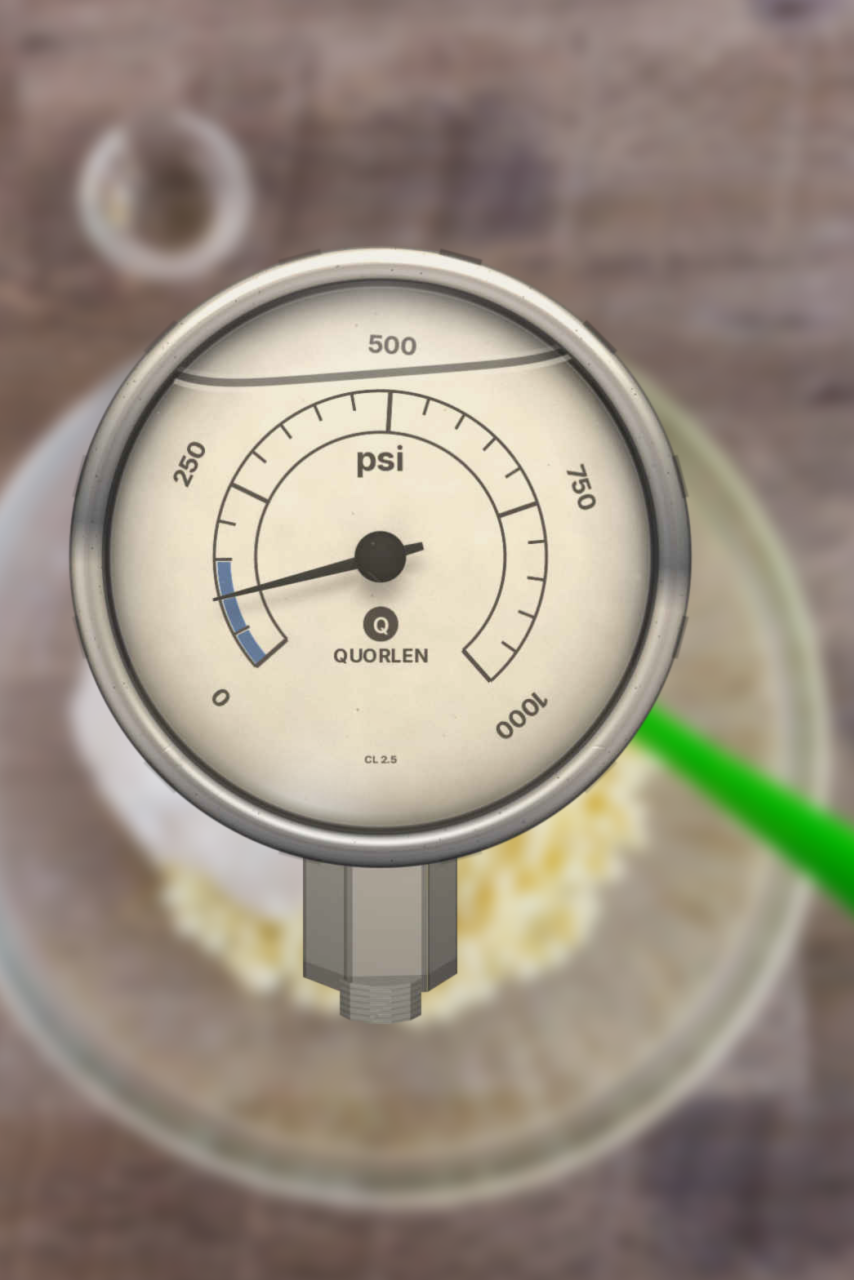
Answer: 100psi
